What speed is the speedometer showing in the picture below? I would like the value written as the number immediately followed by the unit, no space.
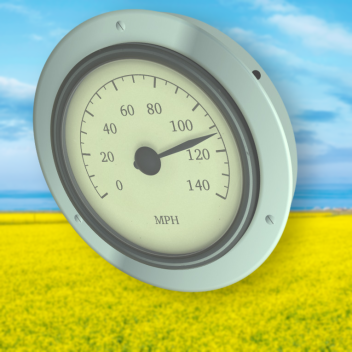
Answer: 112.5mph
